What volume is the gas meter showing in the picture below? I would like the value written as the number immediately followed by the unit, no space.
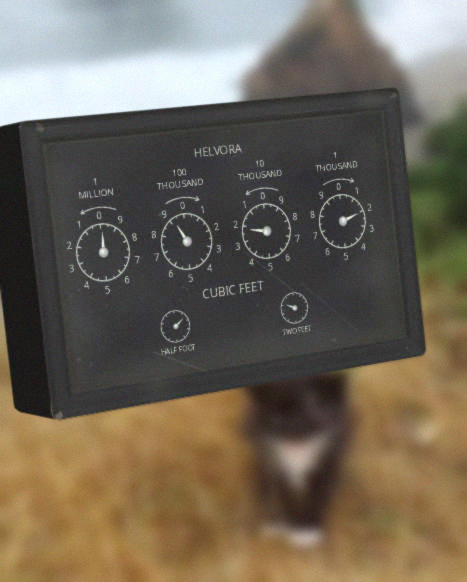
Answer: 992200ft³
